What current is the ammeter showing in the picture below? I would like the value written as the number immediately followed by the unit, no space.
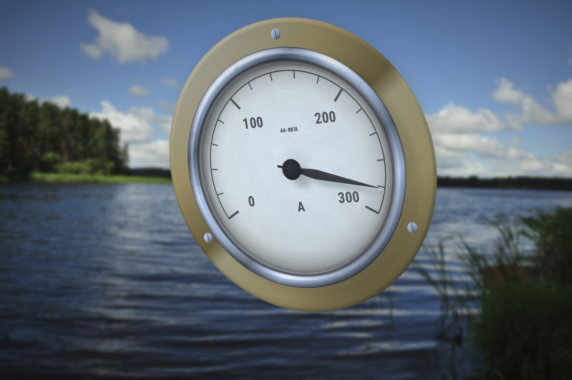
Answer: 280A
